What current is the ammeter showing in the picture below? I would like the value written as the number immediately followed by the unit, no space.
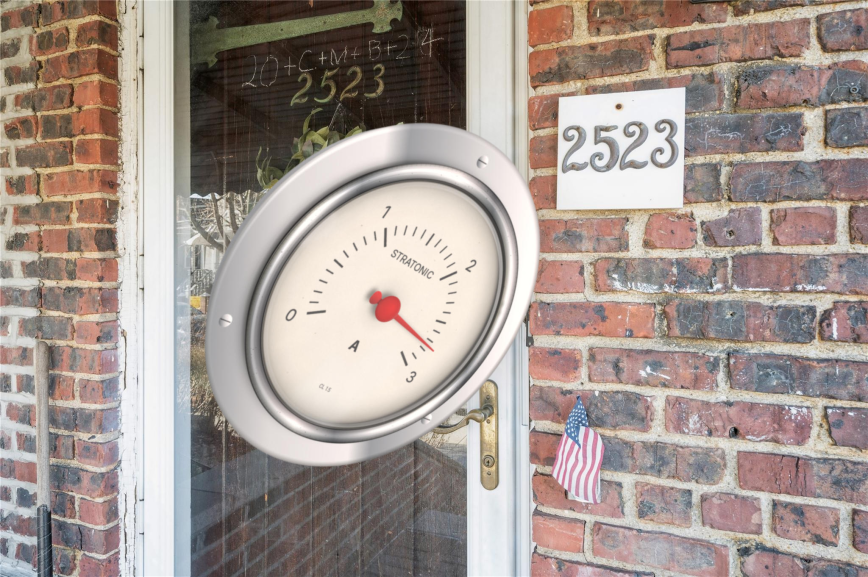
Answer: 2.75A
